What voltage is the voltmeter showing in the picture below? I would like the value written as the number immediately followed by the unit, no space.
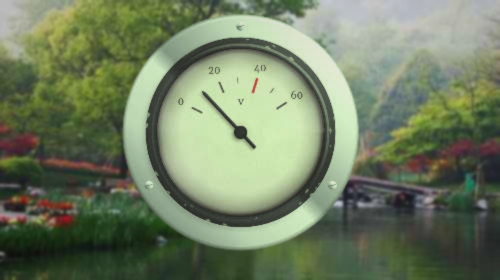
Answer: 10V
